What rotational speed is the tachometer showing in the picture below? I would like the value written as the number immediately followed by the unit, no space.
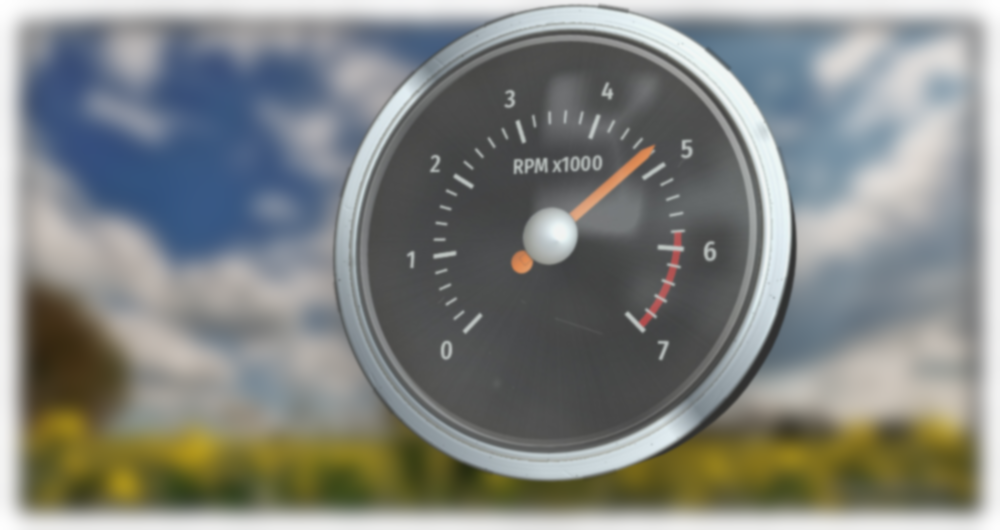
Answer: 4800rpm
